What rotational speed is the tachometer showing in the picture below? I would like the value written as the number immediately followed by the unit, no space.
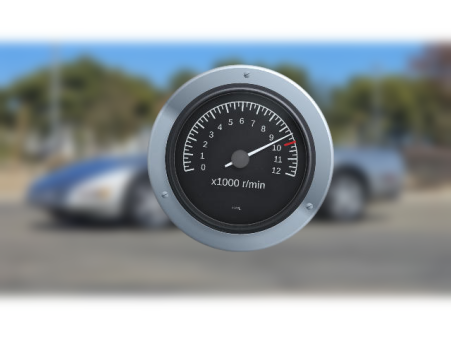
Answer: 9500rpm
